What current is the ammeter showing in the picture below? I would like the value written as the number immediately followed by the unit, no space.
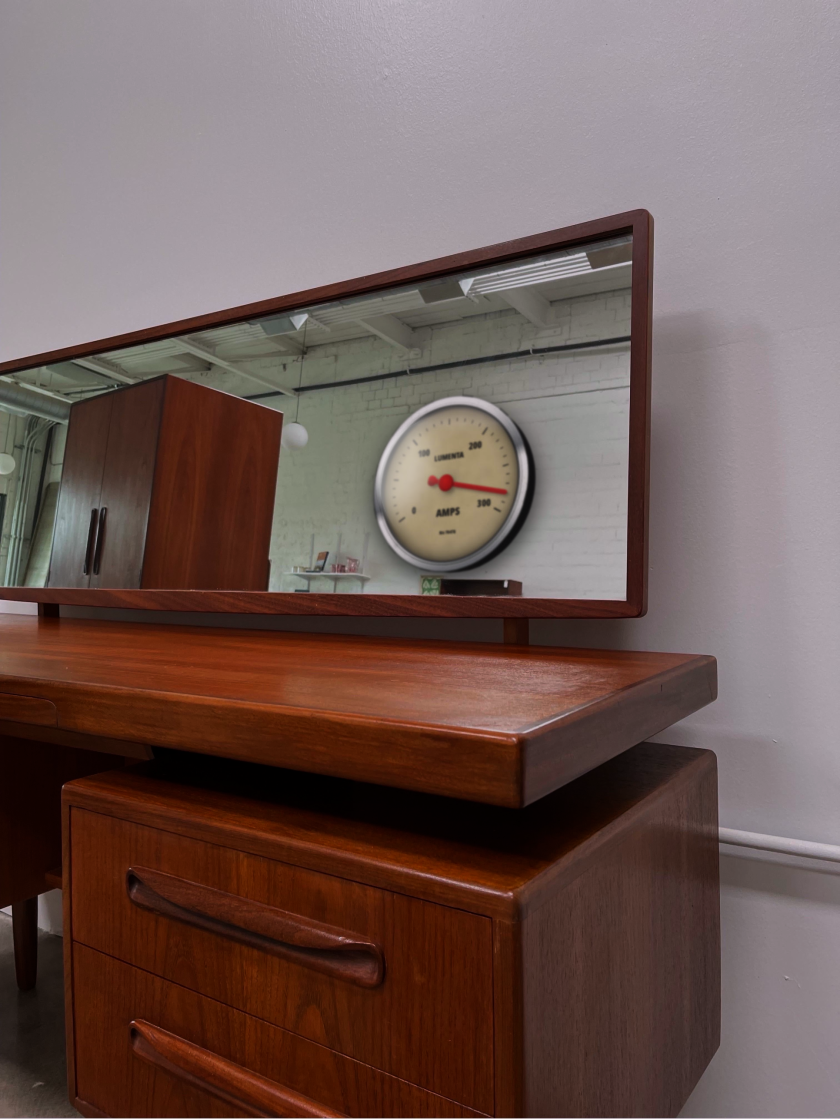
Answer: 280A
